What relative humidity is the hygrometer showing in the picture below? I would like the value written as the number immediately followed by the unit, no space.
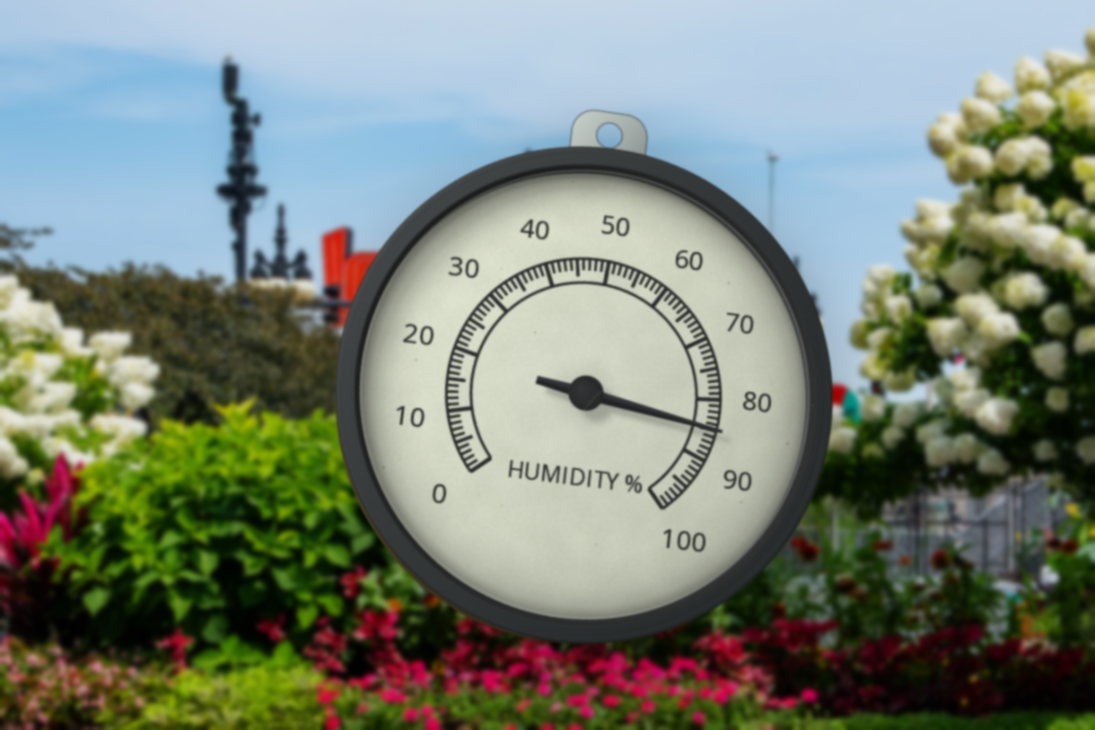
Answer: 85%
